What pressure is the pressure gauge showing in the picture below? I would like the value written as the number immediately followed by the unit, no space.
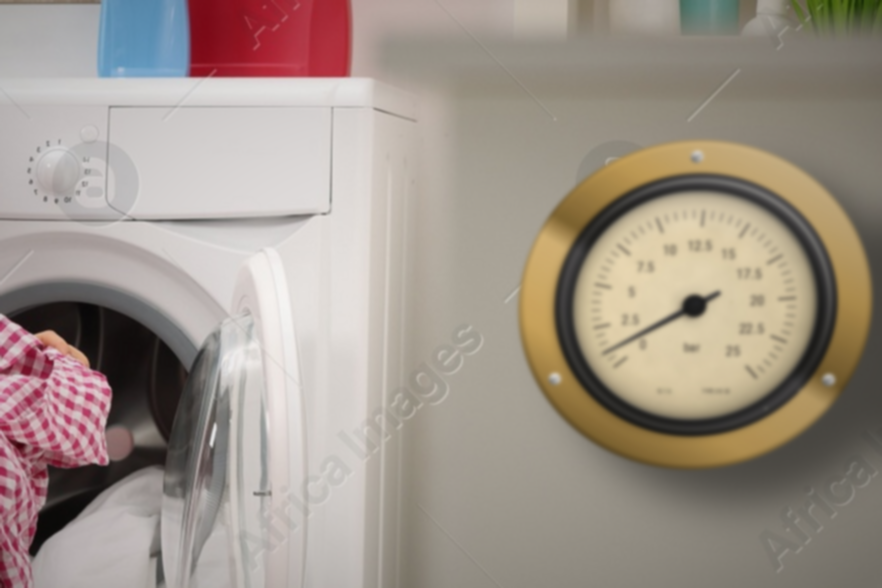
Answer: 1bar
